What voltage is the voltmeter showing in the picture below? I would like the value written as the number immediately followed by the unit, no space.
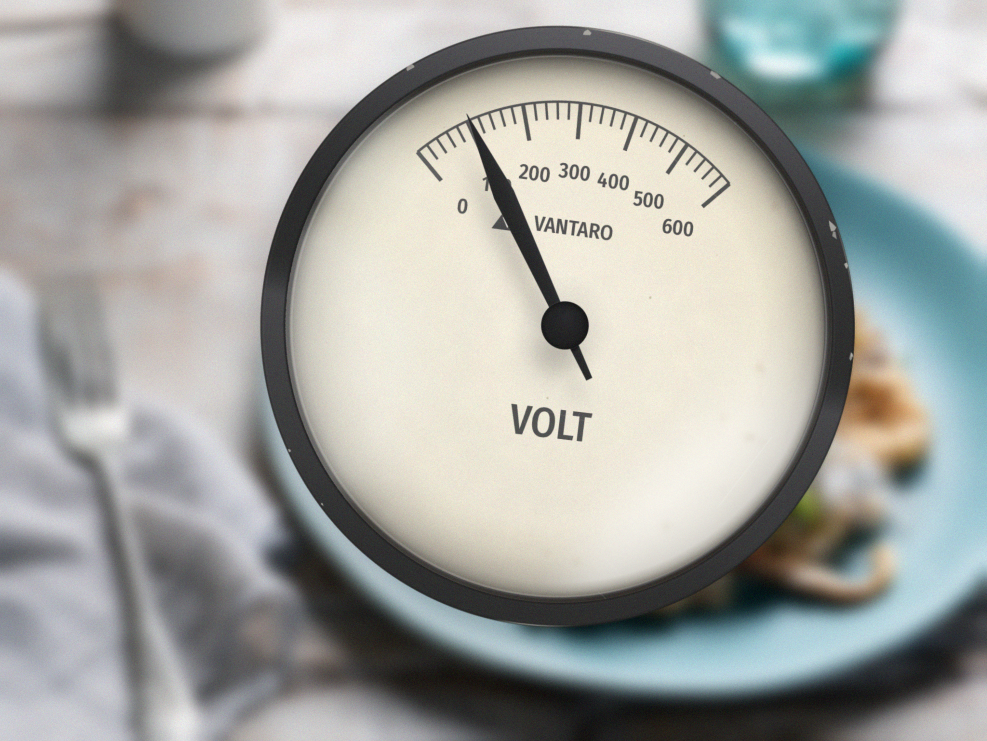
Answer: 100V
